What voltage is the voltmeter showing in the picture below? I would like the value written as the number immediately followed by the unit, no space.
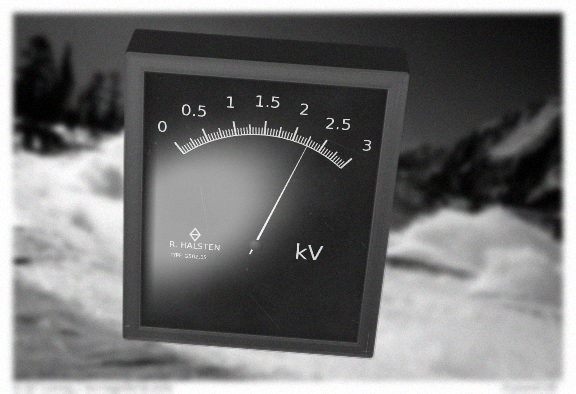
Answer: 2.25kV
